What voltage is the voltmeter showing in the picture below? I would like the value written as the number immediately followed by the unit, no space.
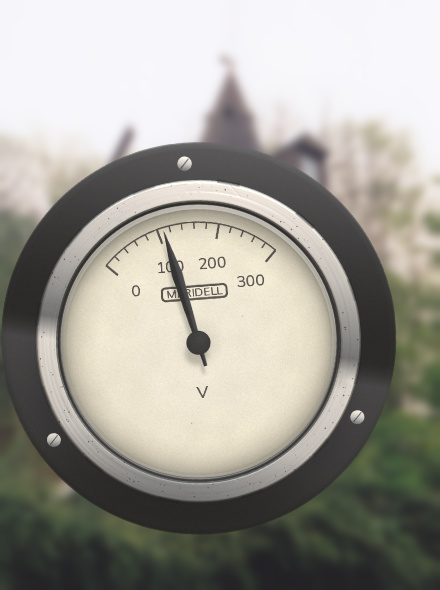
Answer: 110V
